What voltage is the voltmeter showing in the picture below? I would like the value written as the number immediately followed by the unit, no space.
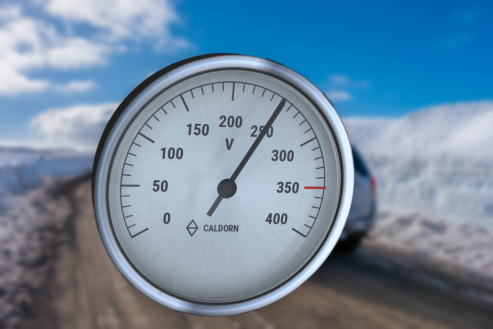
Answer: 250V
